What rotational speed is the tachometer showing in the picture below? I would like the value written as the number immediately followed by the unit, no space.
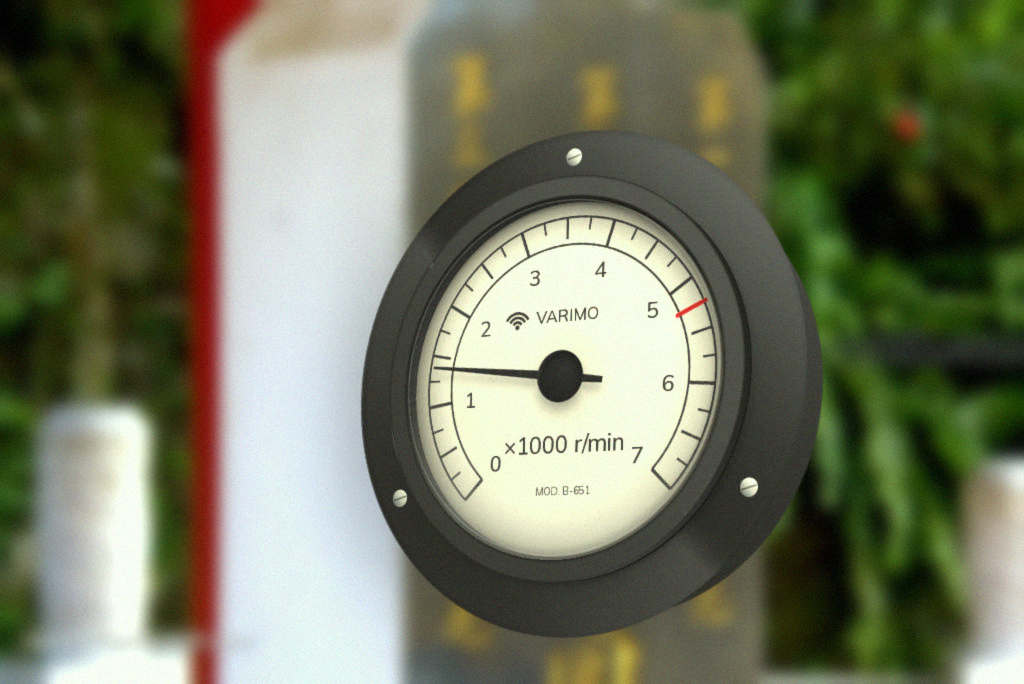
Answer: 1375rpm
